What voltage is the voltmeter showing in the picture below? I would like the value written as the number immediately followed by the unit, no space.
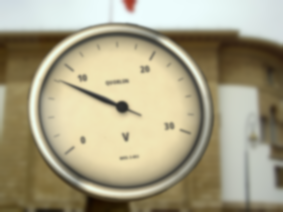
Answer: 8V
